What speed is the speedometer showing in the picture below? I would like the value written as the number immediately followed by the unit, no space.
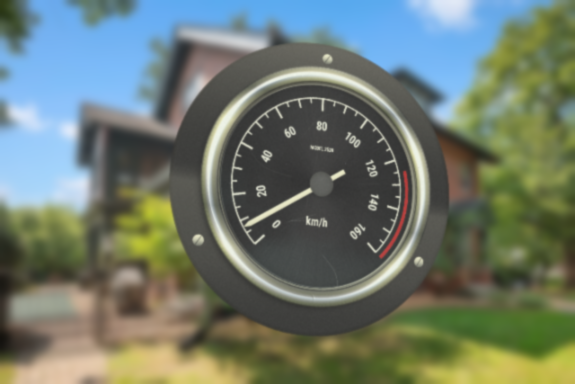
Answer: 7.5km/h
